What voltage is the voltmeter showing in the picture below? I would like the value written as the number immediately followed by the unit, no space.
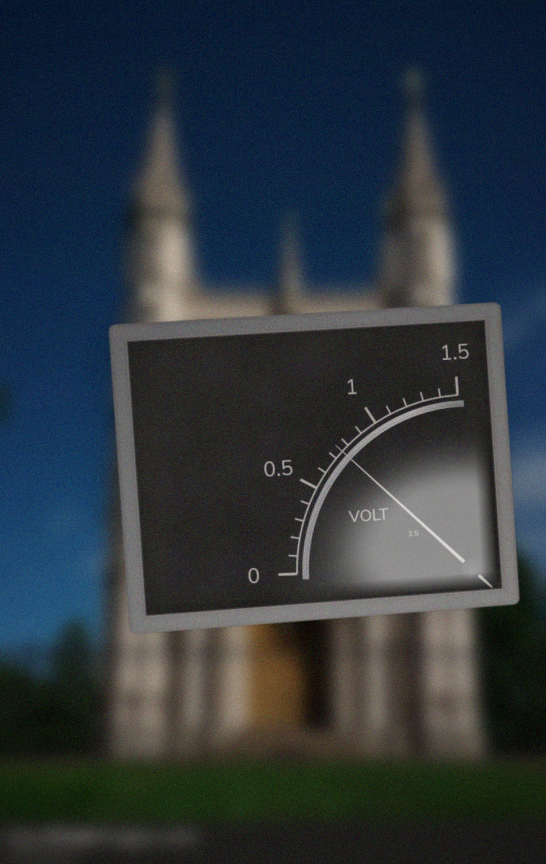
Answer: 0.75V
